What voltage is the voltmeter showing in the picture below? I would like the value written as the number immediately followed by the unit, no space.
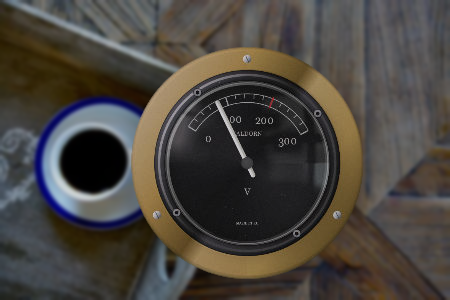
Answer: 80V
